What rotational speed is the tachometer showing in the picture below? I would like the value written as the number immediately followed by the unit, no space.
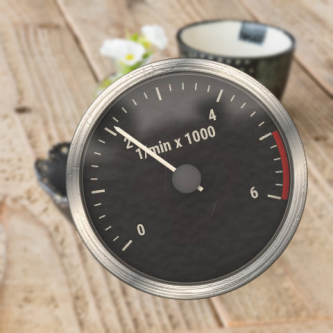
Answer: 2100rpm
